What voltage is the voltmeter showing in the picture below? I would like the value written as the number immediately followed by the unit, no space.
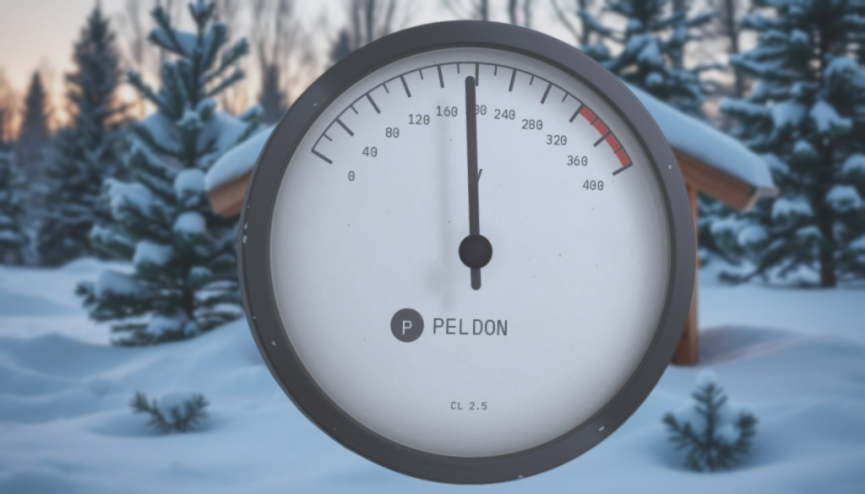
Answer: 190V
